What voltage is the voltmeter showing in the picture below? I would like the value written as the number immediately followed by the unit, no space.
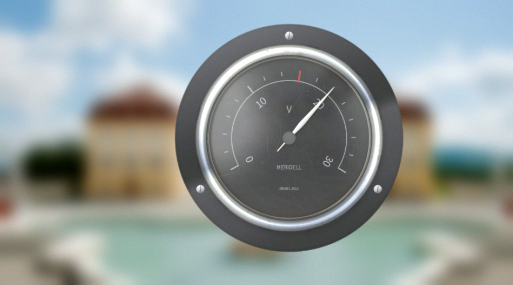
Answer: 20V
